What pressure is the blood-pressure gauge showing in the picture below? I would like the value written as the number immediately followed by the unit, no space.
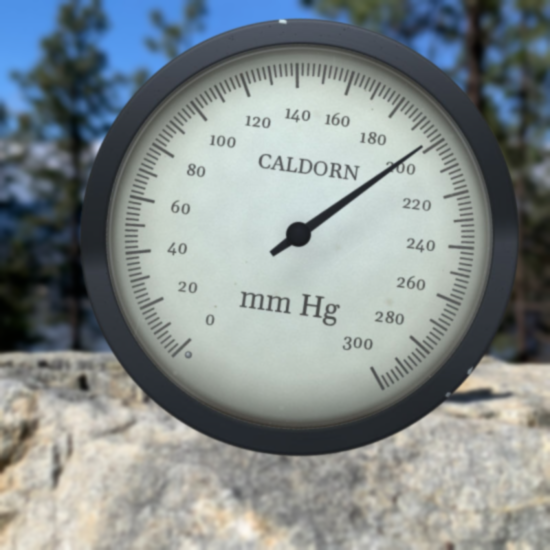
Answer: 198mmHg
